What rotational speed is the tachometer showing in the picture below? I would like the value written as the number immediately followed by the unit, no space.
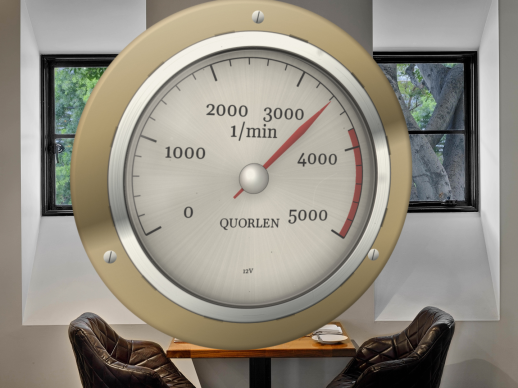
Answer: 3400rpm
